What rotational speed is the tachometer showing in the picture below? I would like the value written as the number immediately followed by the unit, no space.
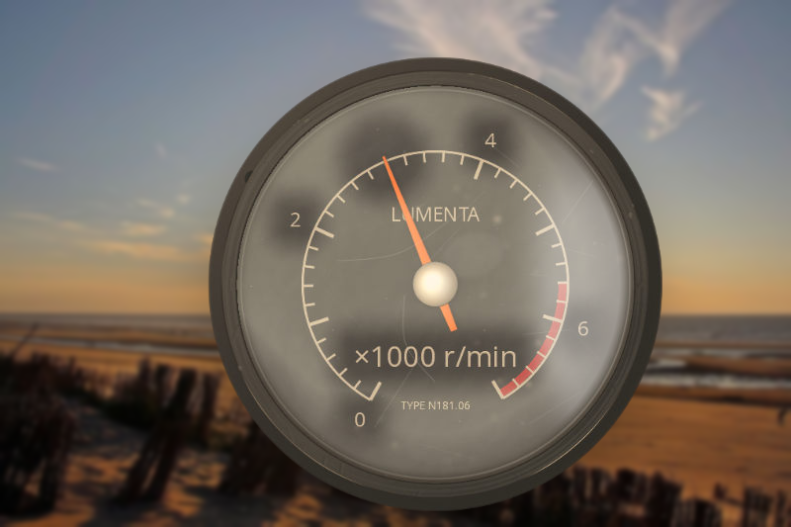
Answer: 3000rpm
